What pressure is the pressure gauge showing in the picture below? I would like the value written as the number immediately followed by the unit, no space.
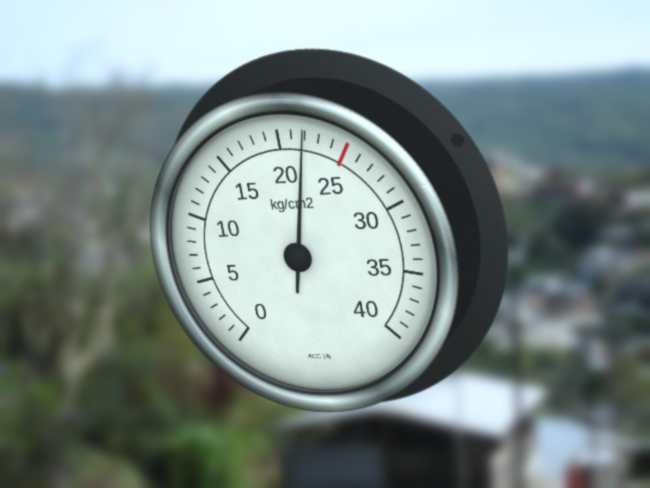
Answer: 22kg/cm²
